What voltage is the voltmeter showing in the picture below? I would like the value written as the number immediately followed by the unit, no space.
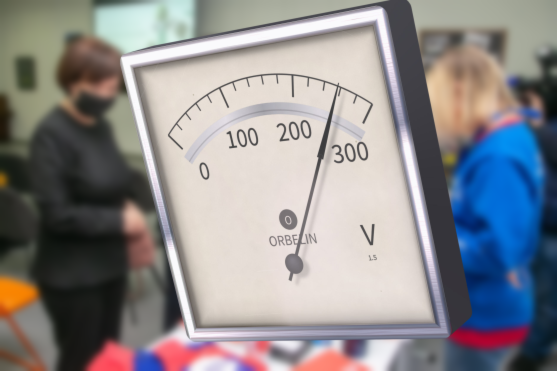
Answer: 260V
